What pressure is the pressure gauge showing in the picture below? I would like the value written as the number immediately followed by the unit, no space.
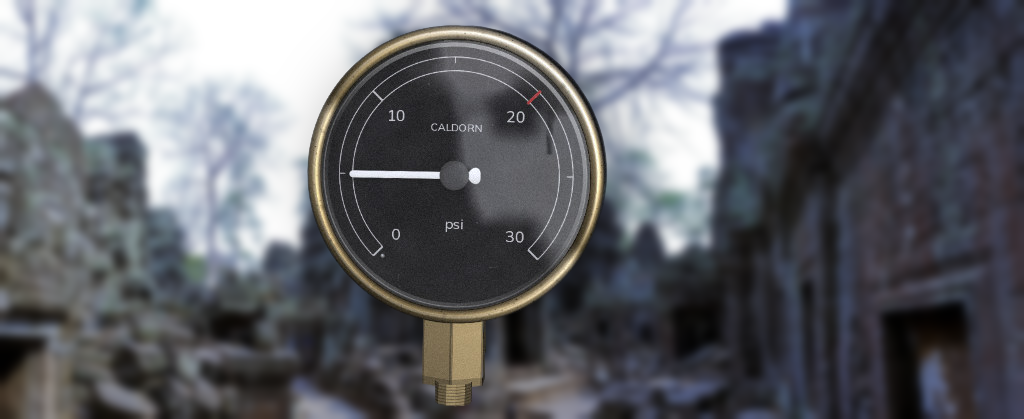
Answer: 5psi
